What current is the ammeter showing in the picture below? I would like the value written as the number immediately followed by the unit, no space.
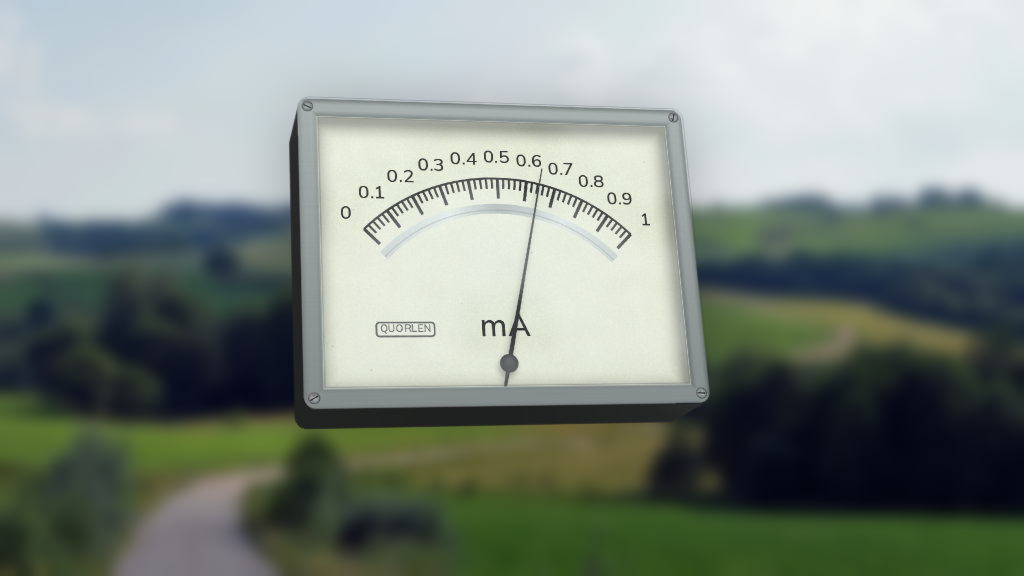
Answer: 0.64mA
